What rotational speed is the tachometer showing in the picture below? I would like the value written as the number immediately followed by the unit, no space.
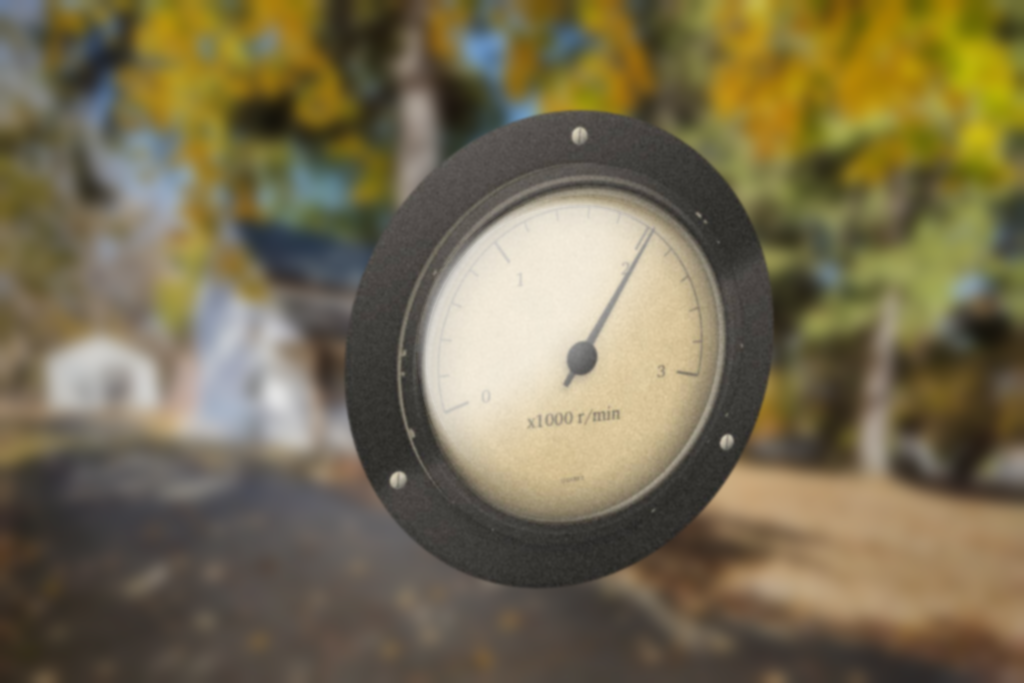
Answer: 2000rpm
